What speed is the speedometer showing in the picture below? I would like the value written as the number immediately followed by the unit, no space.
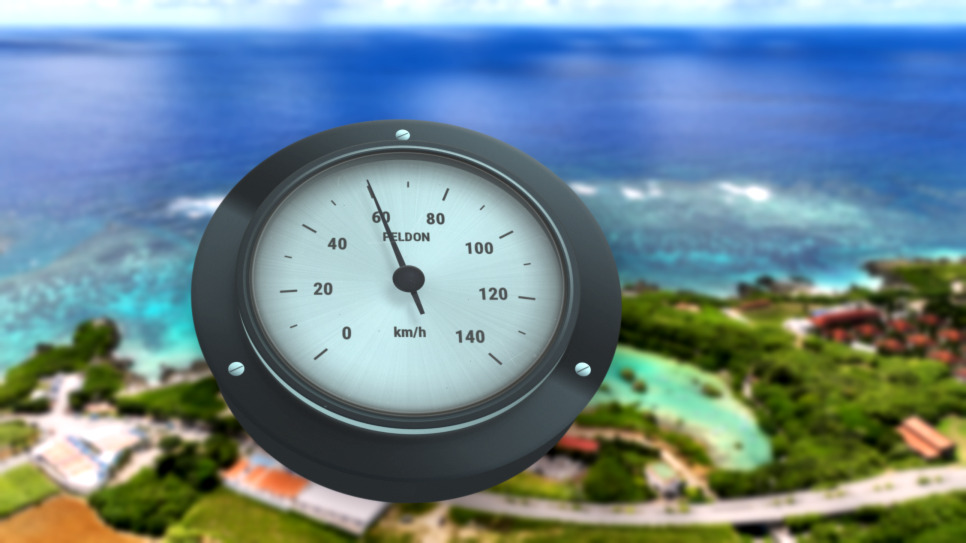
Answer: 60km/h
